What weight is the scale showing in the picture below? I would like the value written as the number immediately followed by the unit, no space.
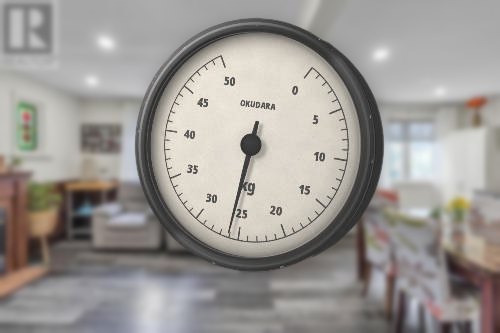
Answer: 26kg
